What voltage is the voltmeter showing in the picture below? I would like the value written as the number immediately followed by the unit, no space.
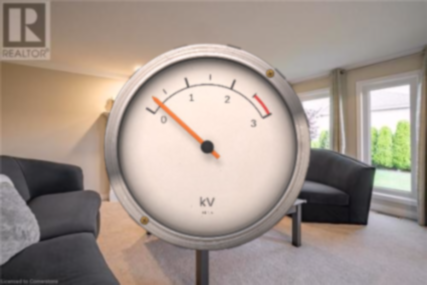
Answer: 0.25kV
